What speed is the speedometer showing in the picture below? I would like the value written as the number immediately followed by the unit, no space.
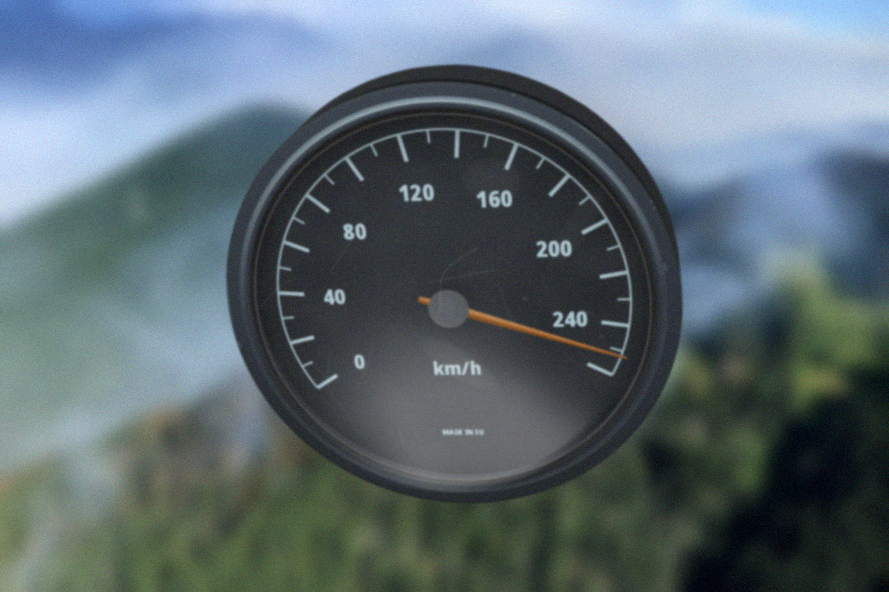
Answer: 250km/h
